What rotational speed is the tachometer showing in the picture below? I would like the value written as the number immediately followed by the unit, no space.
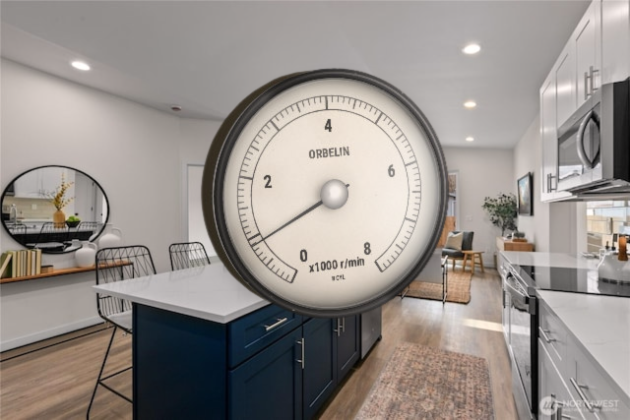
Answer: 900rpm
